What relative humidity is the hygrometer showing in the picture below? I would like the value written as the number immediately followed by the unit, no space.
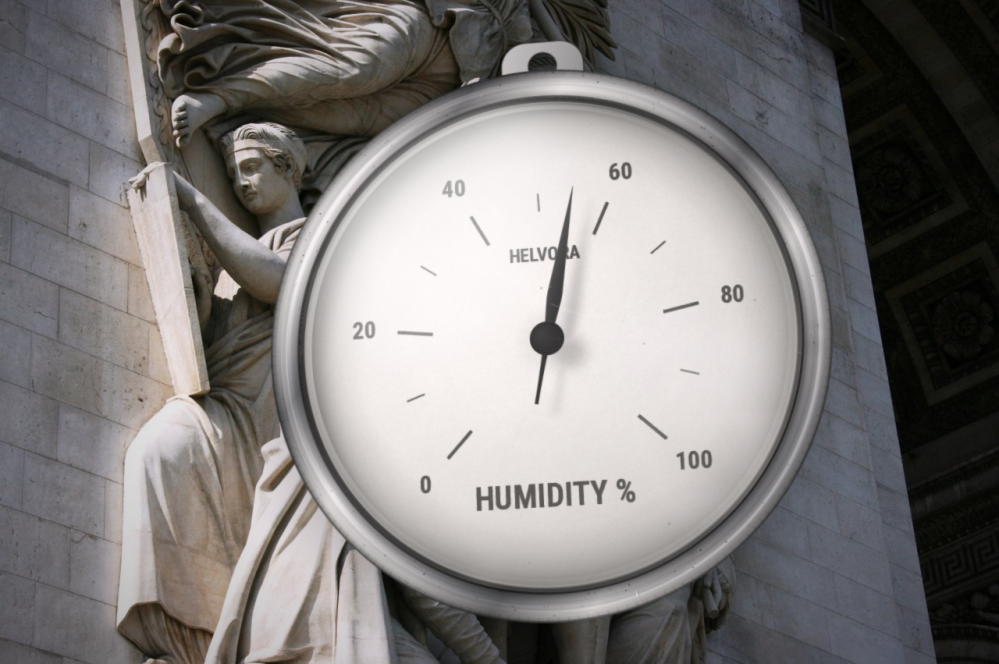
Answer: 55%
